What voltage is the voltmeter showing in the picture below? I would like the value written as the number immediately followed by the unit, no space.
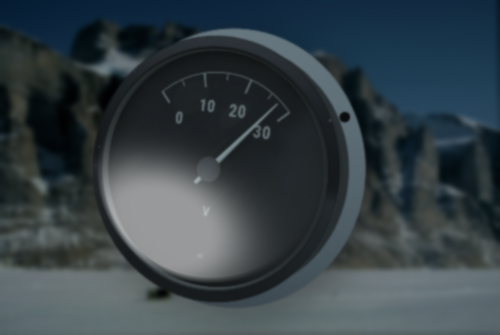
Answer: 27.5V
